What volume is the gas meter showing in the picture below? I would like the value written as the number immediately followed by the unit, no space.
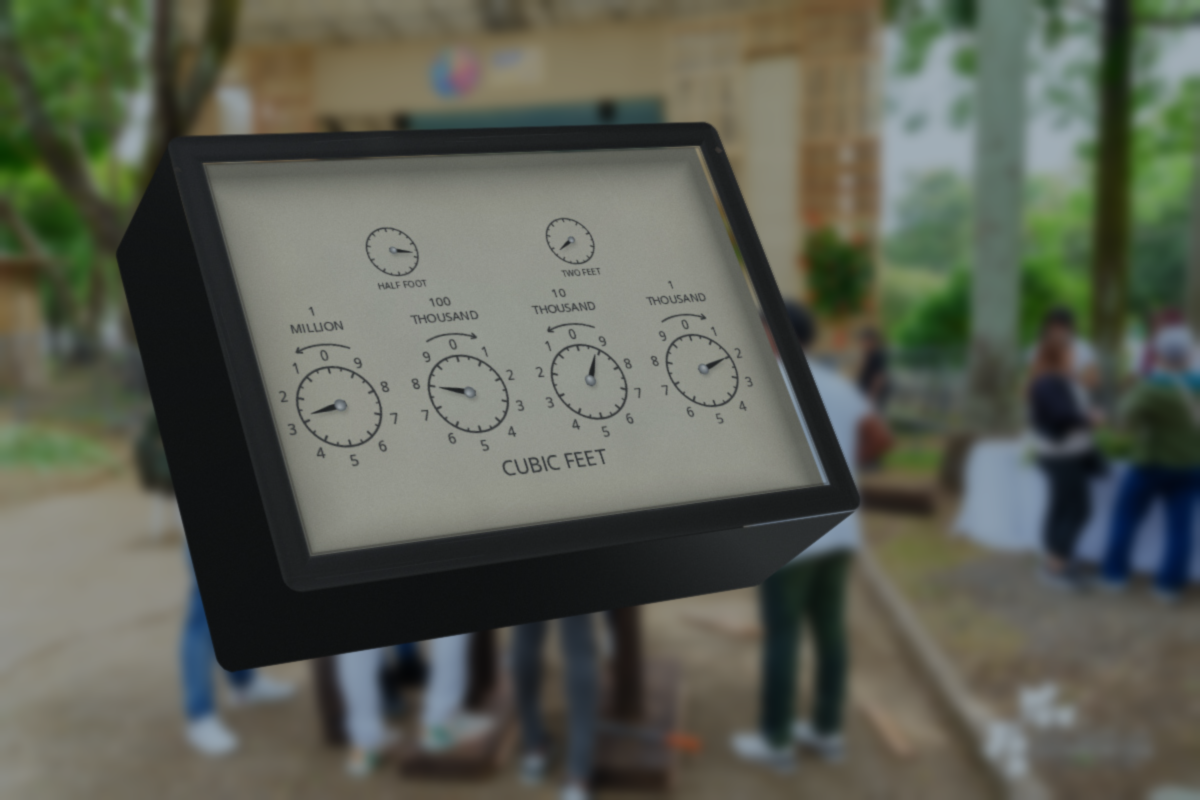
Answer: 279200ft³
